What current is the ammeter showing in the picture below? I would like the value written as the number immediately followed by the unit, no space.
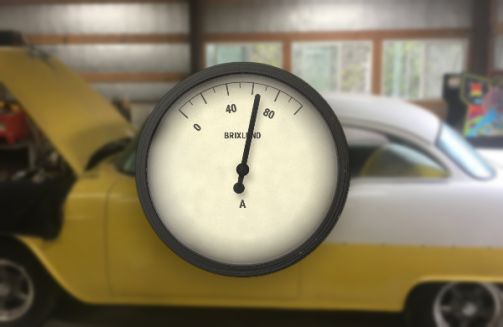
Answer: 65A
